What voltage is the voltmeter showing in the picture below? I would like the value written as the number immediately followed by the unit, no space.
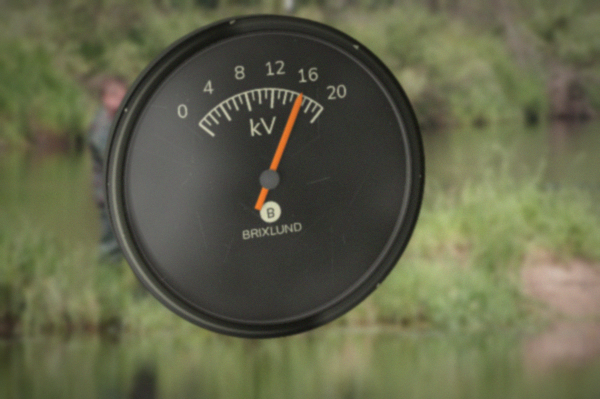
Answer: 16kV
